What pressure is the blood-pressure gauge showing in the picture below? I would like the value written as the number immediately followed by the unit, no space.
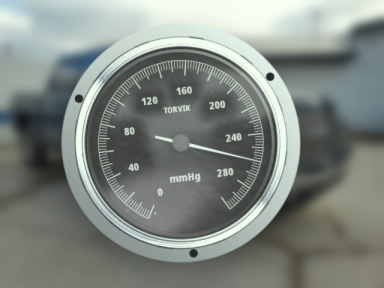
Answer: 260mmHg
